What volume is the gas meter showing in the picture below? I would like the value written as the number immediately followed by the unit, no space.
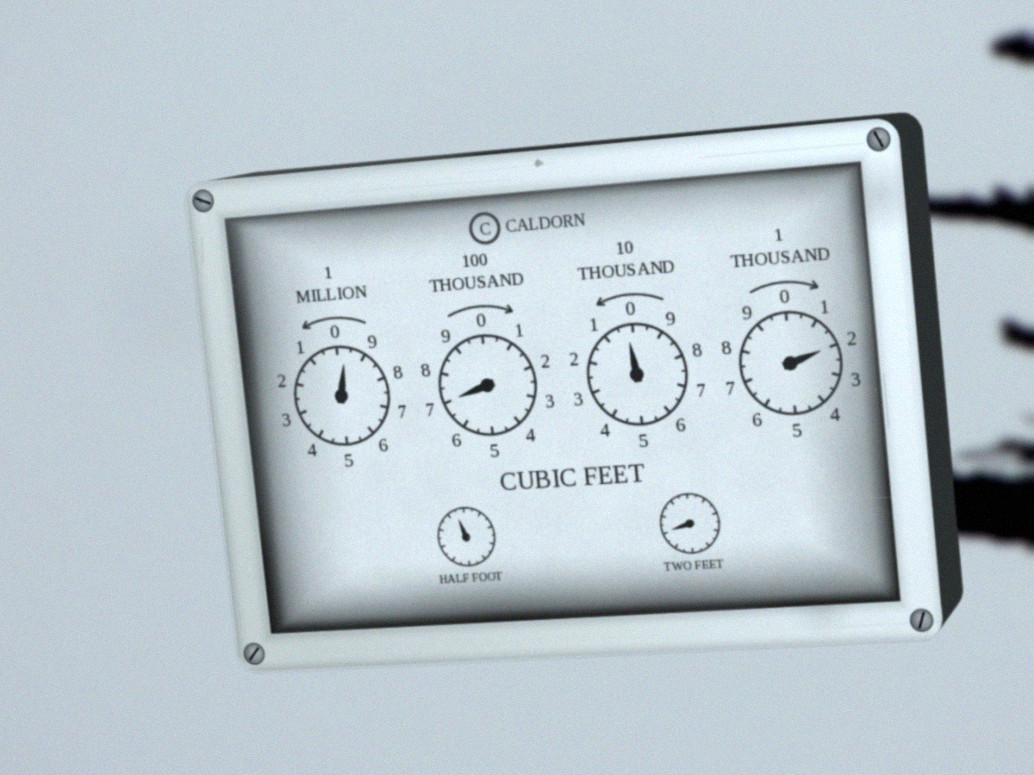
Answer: 970200ft³
